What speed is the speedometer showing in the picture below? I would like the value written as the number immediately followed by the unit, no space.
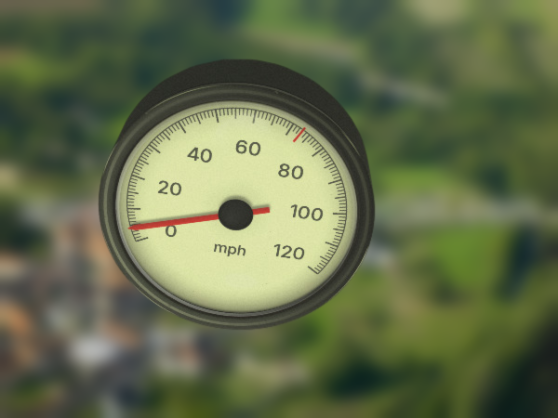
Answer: 5mph
